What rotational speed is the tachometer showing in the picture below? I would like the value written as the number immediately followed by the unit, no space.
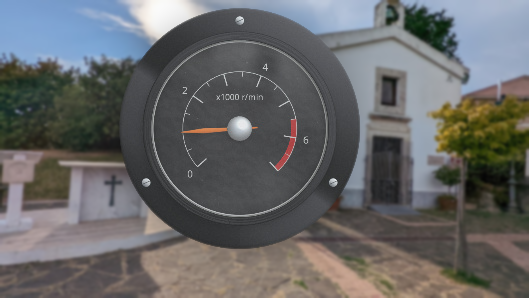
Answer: 1000rpm
